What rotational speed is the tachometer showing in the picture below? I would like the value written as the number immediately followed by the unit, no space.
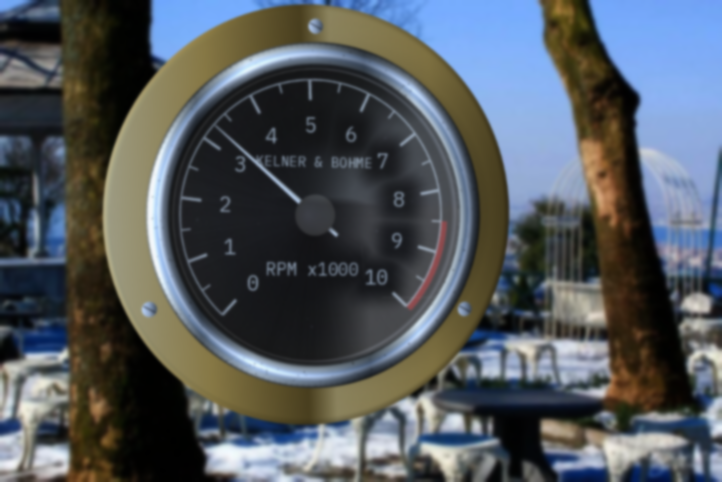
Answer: 3250rpm
